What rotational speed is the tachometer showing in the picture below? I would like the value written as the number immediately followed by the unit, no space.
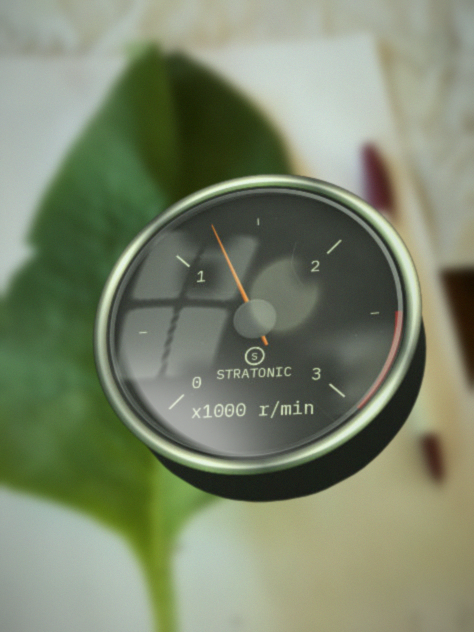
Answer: 1250rpm
